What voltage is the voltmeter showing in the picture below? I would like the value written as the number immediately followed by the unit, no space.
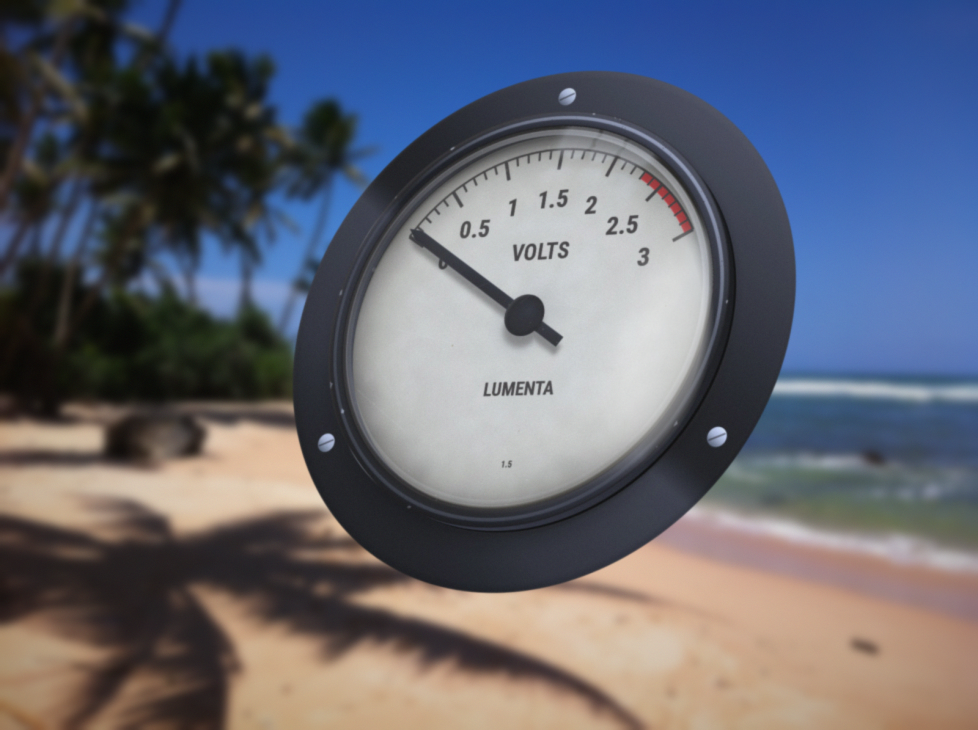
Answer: 0.05V
